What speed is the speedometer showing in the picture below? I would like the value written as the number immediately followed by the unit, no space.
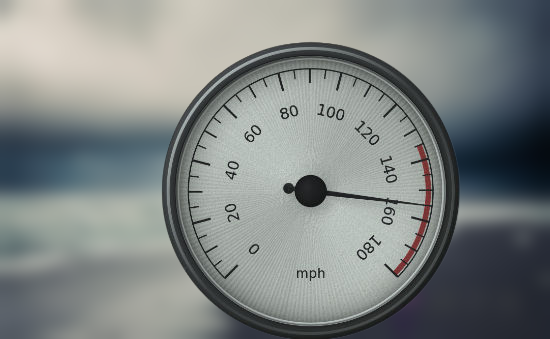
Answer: 155mph
